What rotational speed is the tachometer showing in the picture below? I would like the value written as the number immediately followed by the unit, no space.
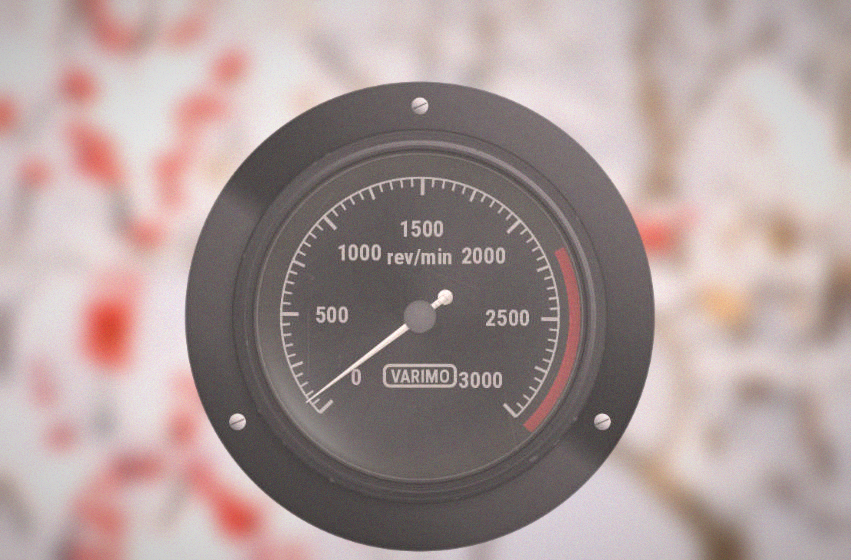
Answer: 75rpm
